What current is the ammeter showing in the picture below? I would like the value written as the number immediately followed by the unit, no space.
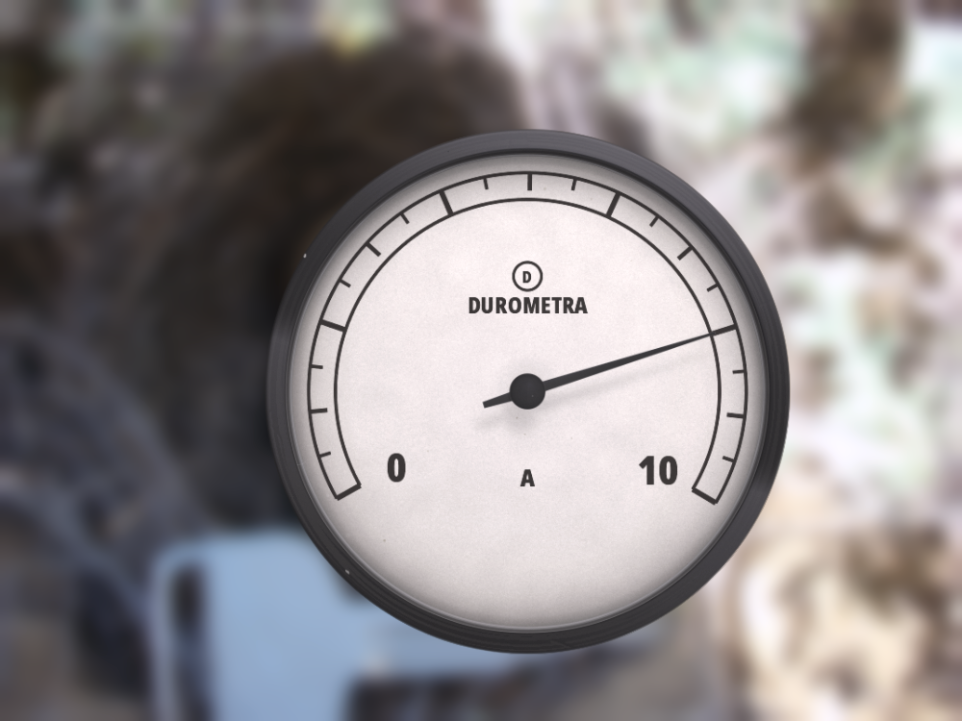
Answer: 8A
